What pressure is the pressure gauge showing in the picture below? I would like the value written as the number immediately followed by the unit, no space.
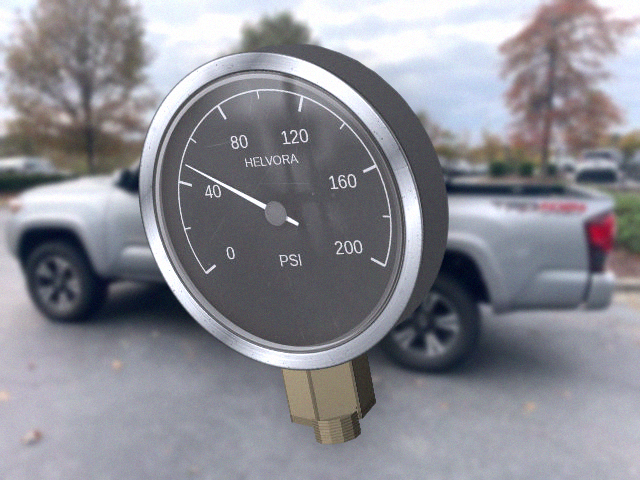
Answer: 50psi
